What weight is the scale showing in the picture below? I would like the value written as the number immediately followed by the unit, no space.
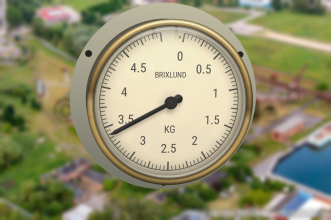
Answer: 3.4kg
